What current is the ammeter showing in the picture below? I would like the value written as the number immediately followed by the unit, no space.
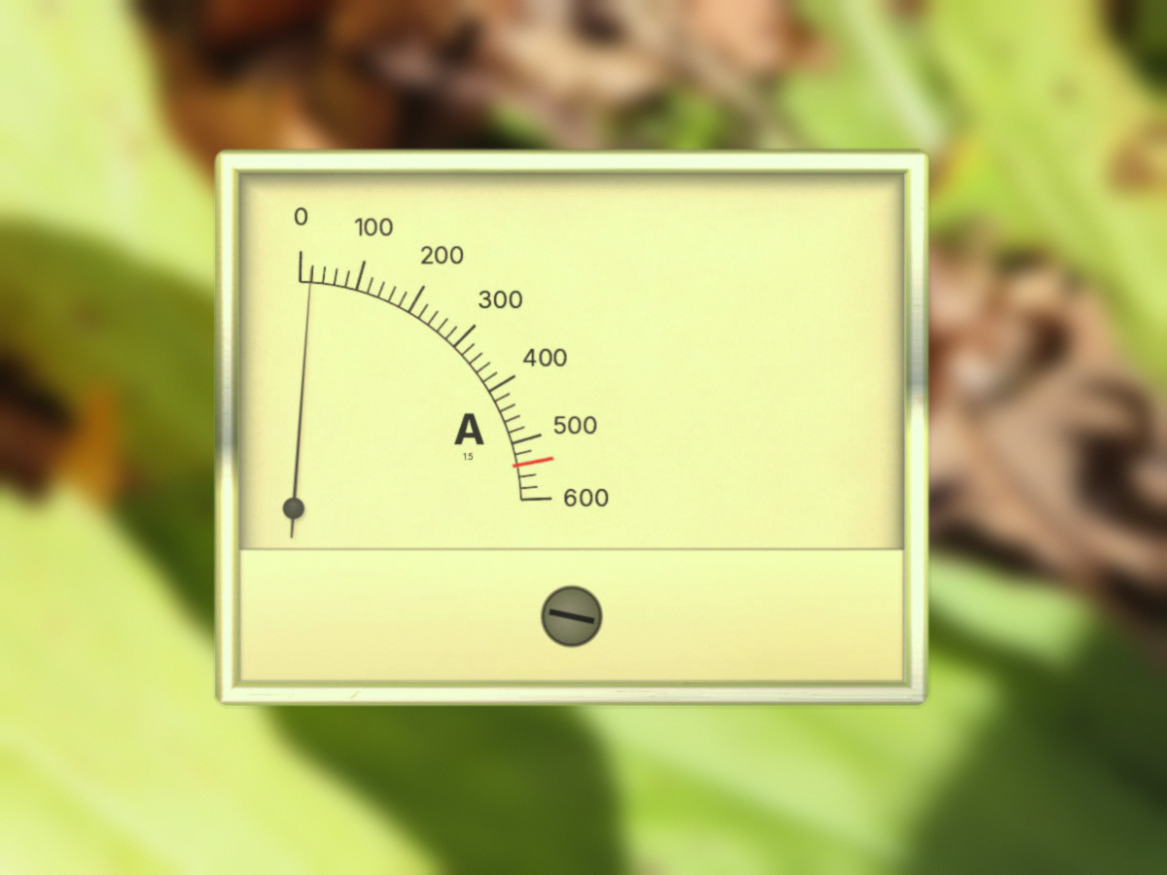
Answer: 20A
